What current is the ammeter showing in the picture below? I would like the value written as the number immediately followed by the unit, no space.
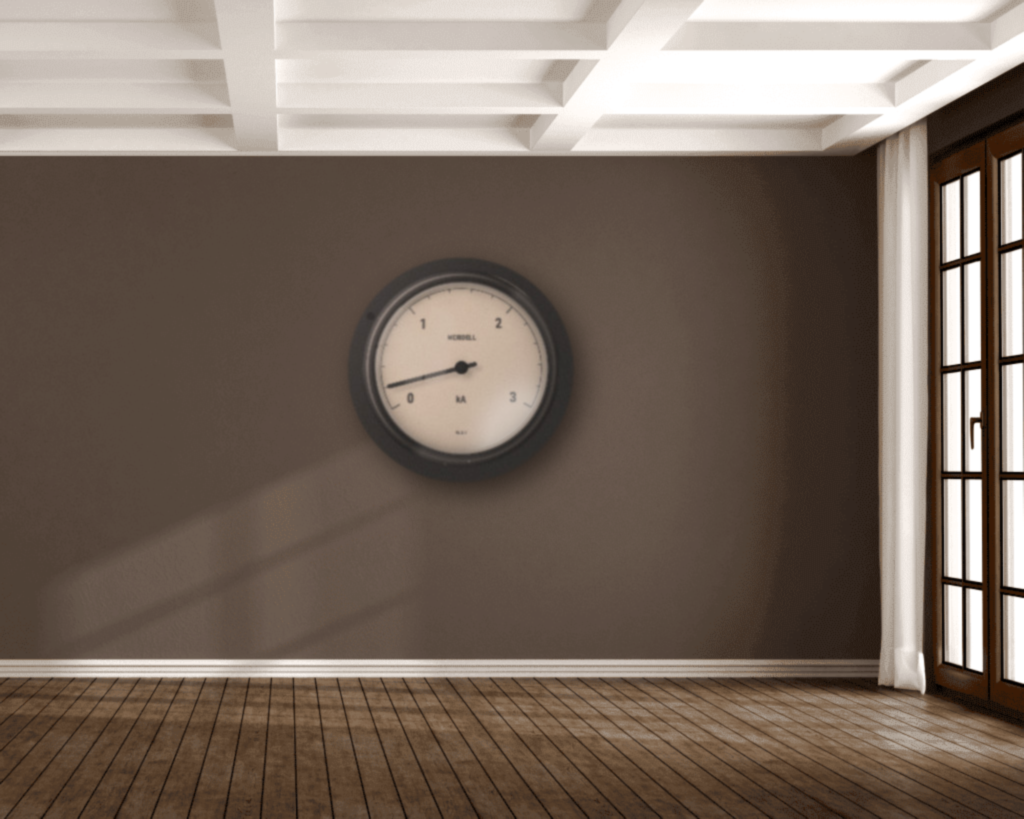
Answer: 0.2kA
